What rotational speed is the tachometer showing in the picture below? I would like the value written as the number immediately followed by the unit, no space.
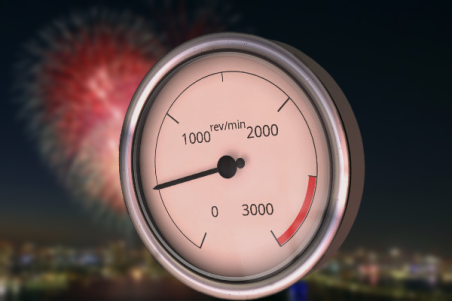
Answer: 500rpm
